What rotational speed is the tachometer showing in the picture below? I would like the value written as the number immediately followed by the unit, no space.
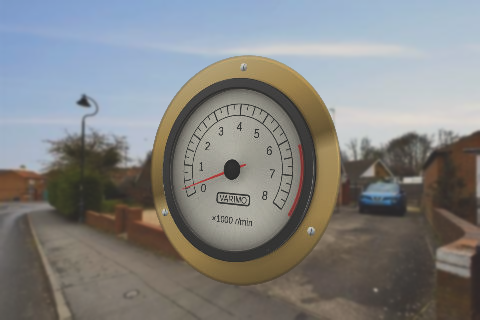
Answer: 250rpm
